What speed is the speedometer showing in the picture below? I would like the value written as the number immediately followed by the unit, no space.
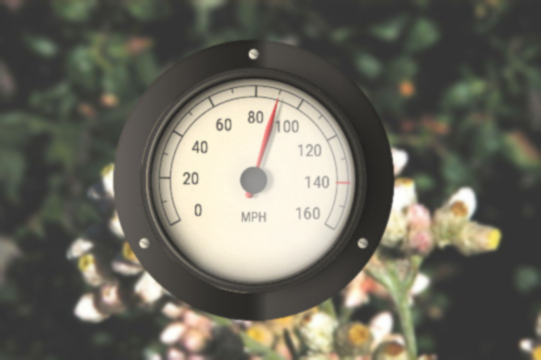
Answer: 90mph
